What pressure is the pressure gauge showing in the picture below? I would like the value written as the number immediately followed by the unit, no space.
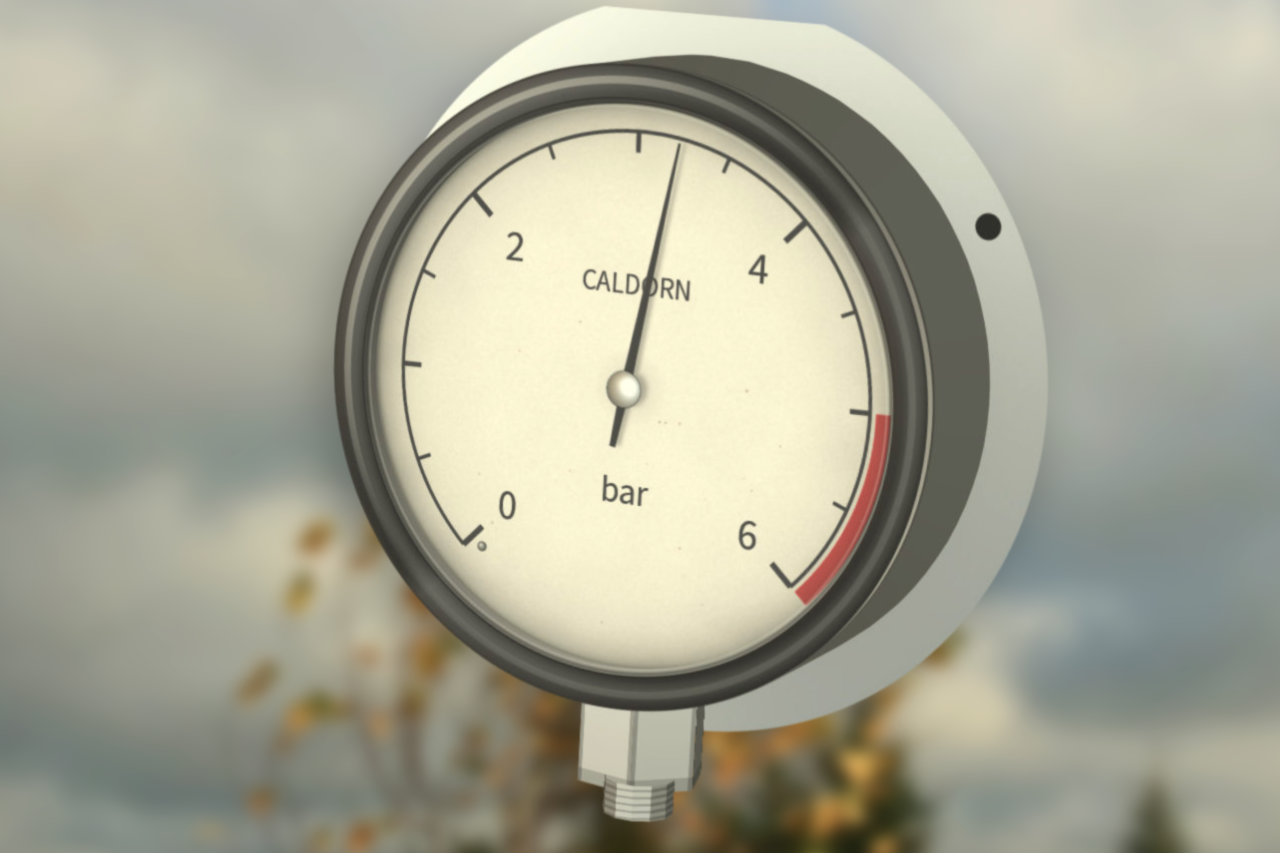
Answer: 3.25bar
